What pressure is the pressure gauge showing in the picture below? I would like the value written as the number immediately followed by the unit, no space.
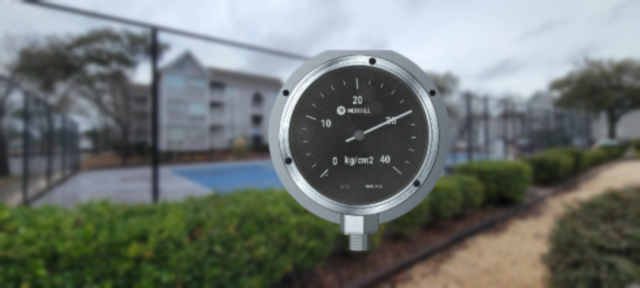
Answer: 30kg/cm²
